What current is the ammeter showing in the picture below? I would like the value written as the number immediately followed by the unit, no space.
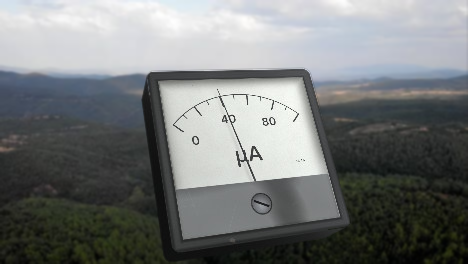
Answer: 40µA
